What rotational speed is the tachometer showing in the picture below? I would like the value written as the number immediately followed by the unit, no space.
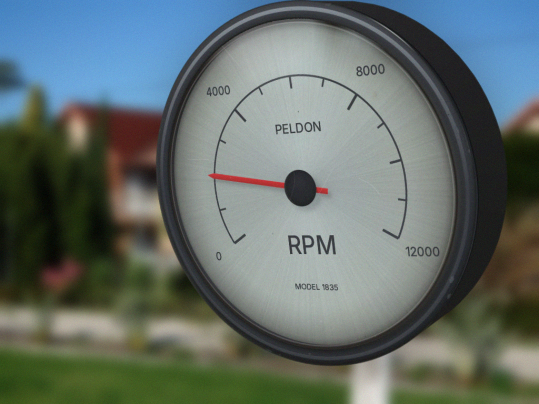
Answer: 2000rpm
